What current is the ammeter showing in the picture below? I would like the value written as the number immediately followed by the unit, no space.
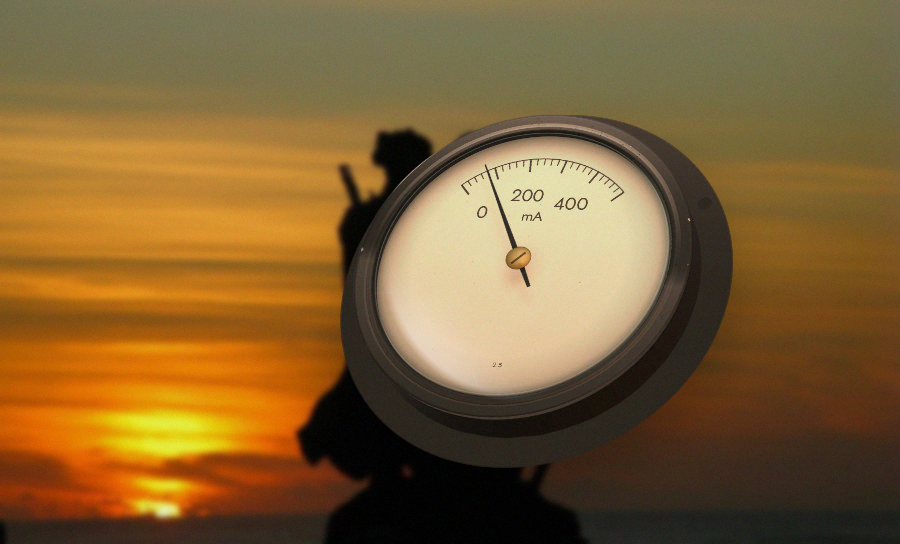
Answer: 80mA
